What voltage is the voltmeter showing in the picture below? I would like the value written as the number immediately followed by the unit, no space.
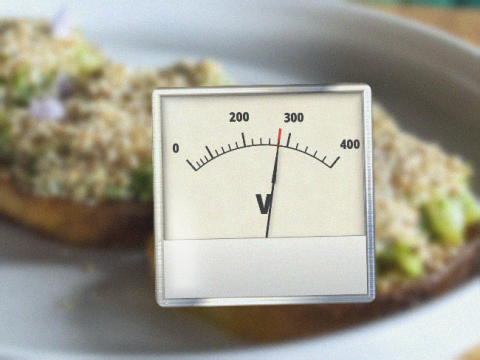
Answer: 280V
